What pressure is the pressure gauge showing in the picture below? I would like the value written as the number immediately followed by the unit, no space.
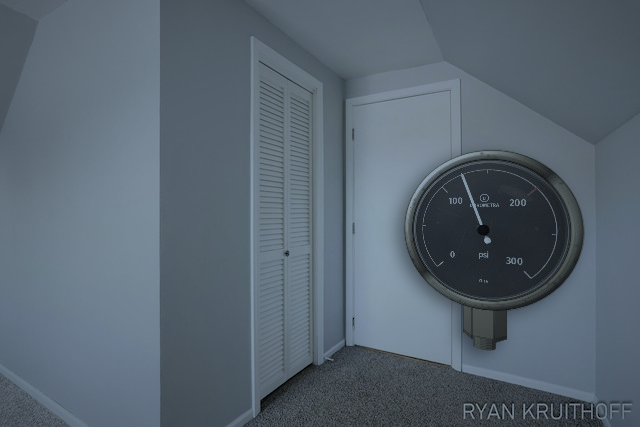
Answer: 125psi
